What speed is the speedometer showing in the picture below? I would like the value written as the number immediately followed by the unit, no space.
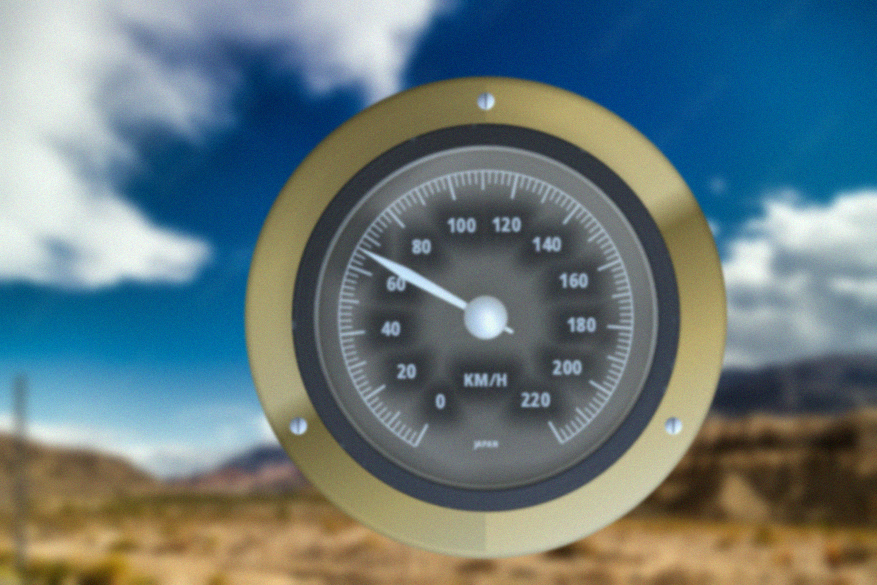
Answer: 66km/h
